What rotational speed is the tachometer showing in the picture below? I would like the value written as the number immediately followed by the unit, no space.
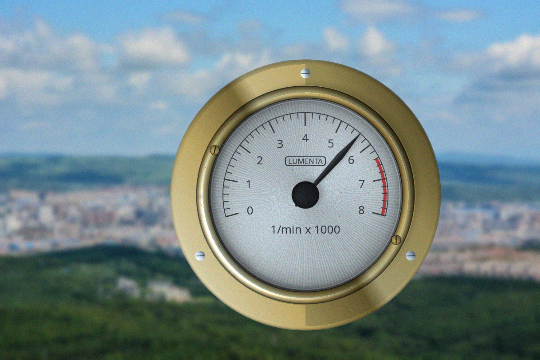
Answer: 5600rpm
